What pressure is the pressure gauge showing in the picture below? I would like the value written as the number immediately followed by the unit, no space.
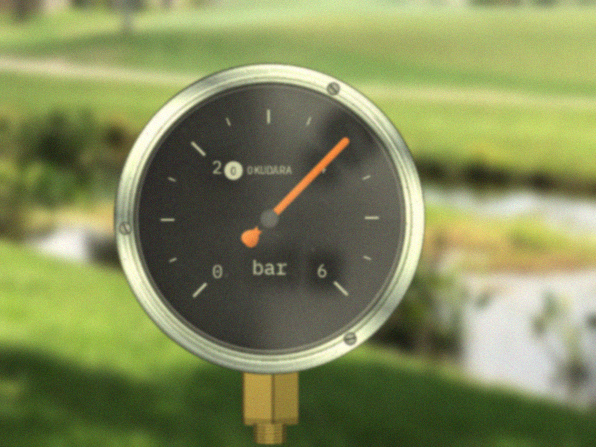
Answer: 4bar
